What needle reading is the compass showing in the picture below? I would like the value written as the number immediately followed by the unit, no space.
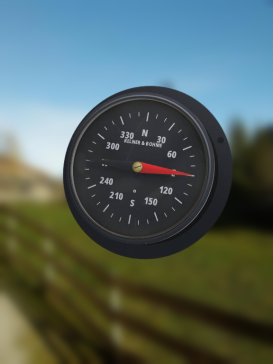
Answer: 90°
